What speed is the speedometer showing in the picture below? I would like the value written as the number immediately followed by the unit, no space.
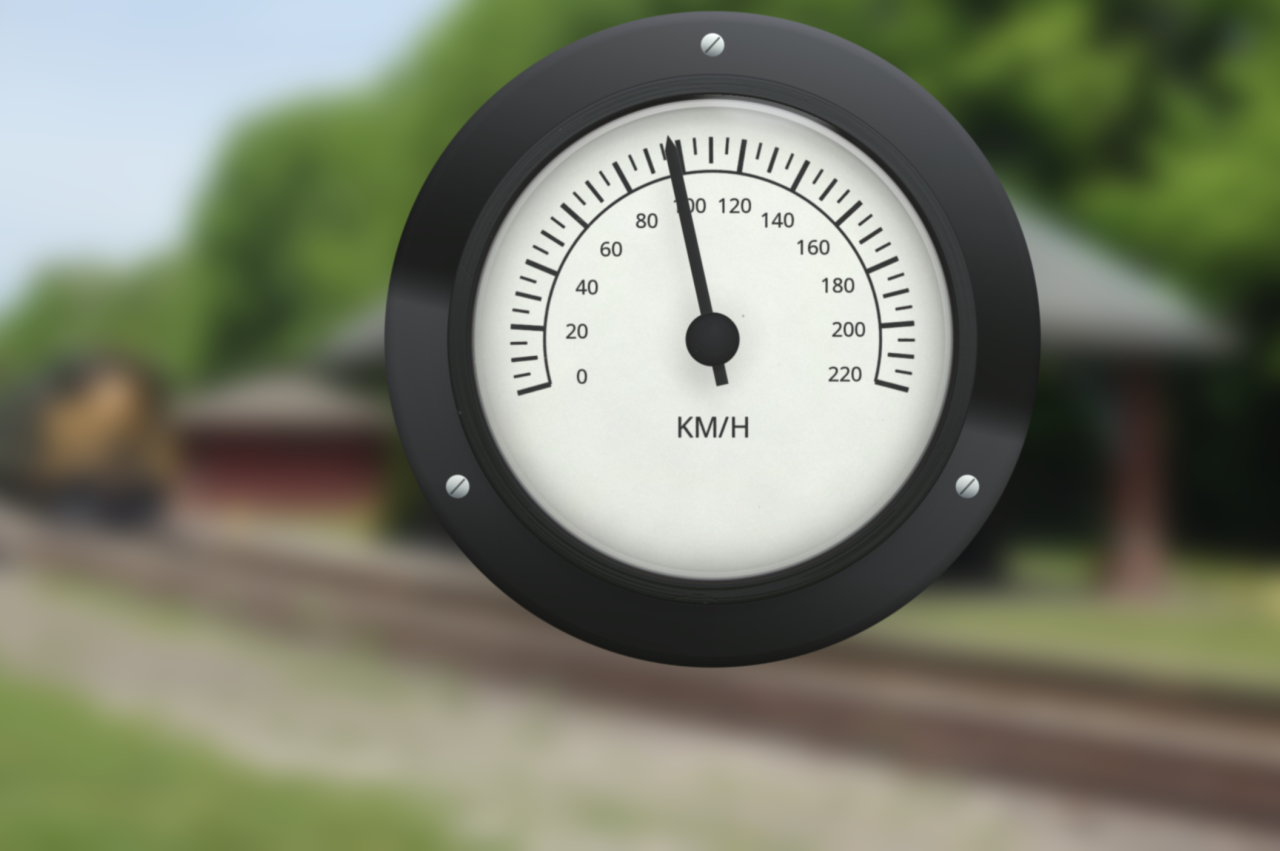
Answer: 97.5km/h
